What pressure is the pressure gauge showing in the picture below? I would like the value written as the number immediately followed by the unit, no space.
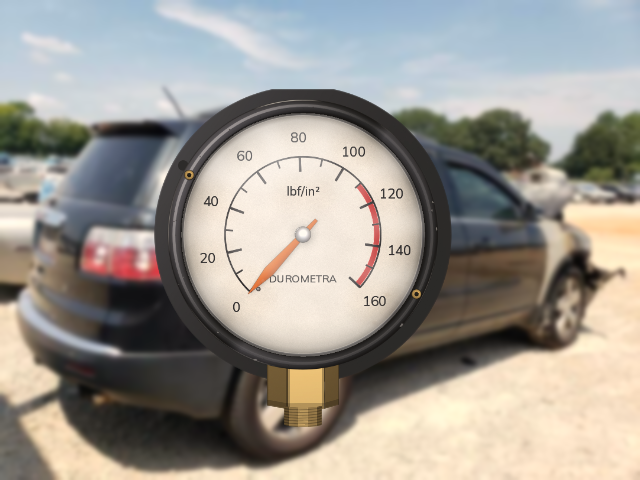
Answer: 0psi
